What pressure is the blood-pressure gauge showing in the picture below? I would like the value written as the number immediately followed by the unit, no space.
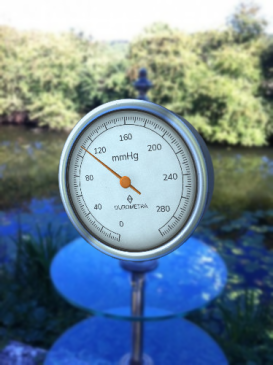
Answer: 110mmHg
